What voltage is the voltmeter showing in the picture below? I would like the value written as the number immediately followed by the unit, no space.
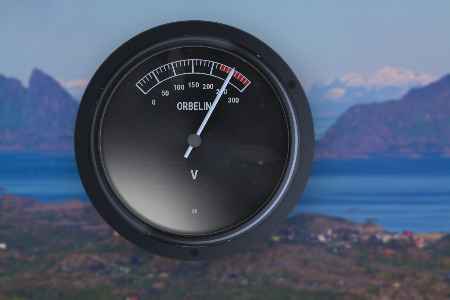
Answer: 250V
